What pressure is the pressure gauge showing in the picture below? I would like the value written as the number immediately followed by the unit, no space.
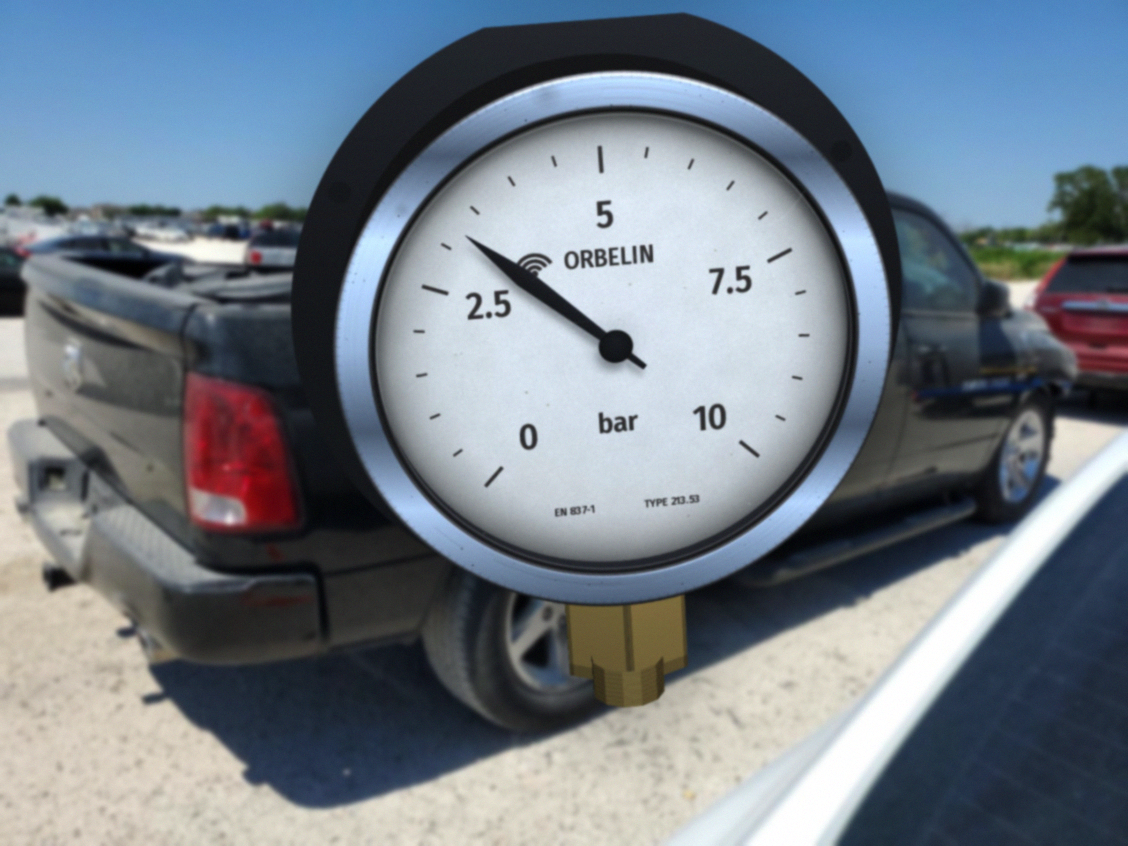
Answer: 3.25bar
